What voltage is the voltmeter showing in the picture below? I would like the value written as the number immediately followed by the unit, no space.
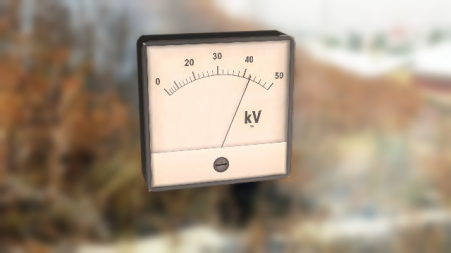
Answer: 42kV
